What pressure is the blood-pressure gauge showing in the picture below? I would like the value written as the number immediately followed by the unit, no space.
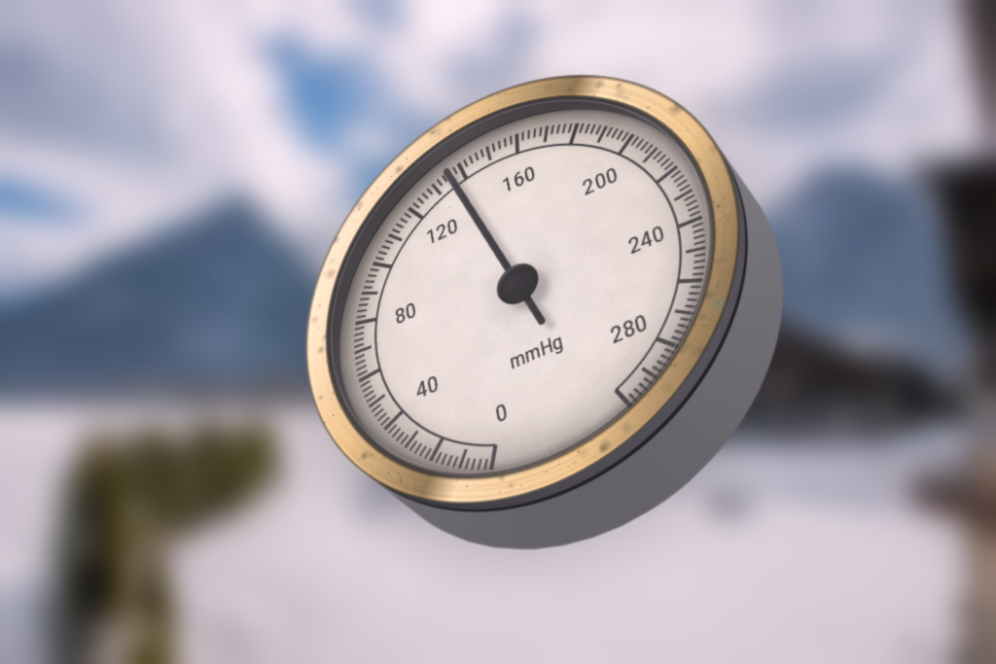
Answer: 136mmHg
